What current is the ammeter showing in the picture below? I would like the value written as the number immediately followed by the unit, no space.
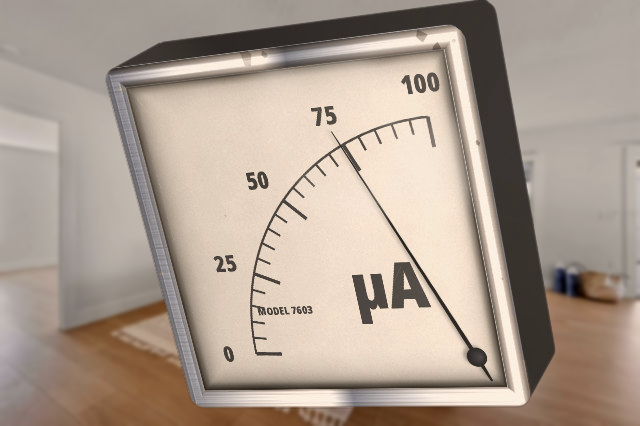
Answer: 75µA
